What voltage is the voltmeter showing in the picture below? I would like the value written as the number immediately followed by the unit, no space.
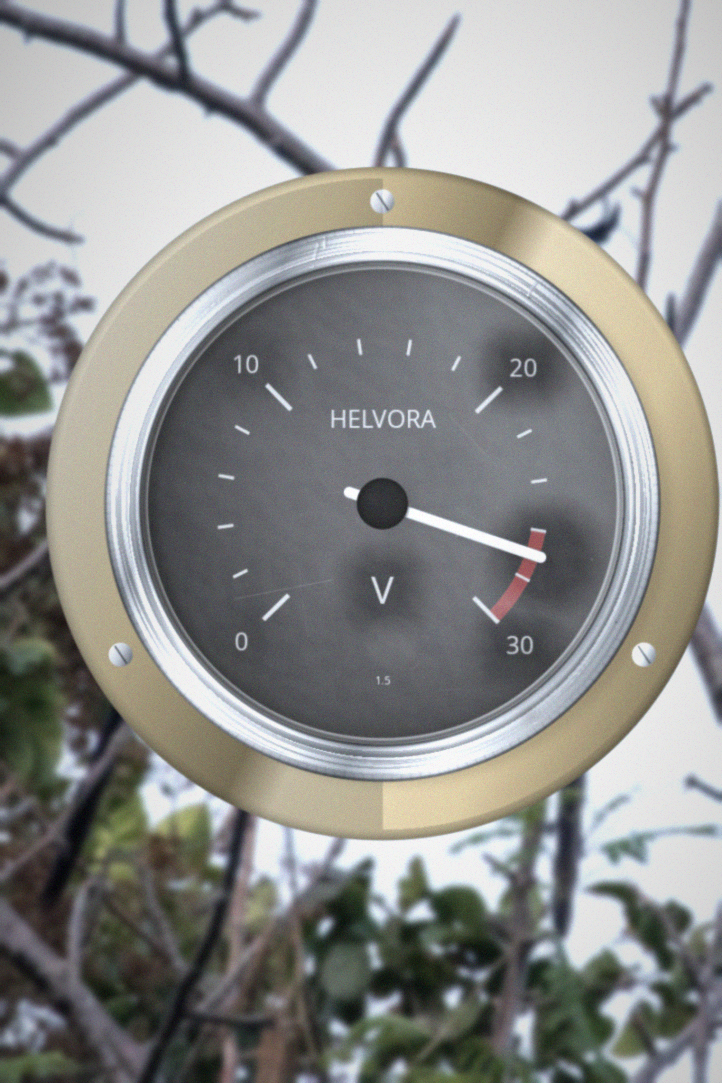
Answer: 27V
